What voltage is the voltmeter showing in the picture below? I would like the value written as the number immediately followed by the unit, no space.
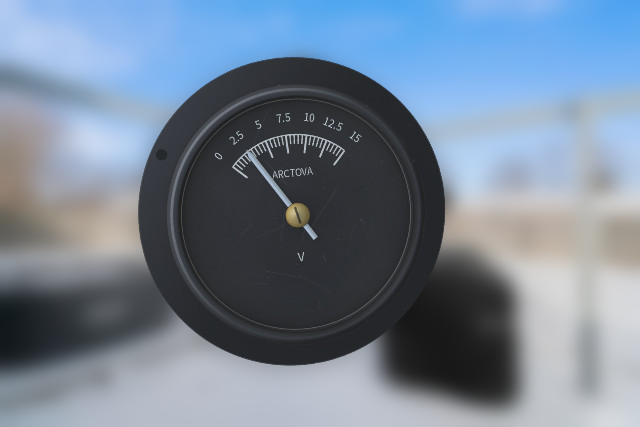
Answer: 2.5V
